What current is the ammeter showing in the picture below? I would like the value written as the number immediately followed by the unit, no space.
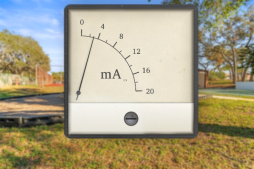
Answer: 3mA
